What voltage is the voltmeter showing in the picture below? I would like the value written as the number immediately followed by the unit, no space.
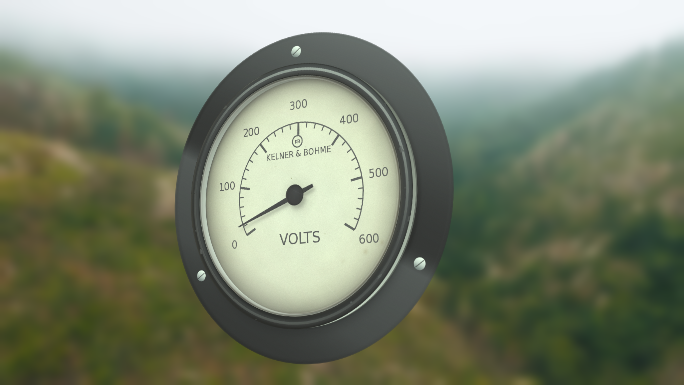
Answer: 20V
